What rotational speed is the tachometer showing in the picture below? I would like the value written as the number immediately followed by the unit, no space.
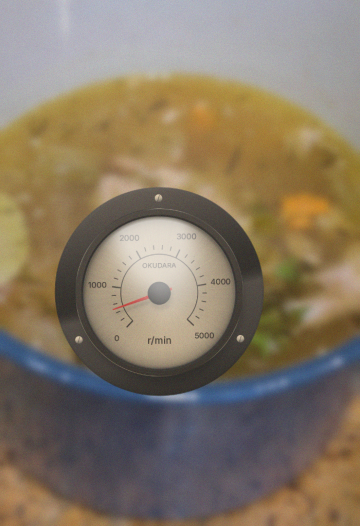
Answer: 500rpm
